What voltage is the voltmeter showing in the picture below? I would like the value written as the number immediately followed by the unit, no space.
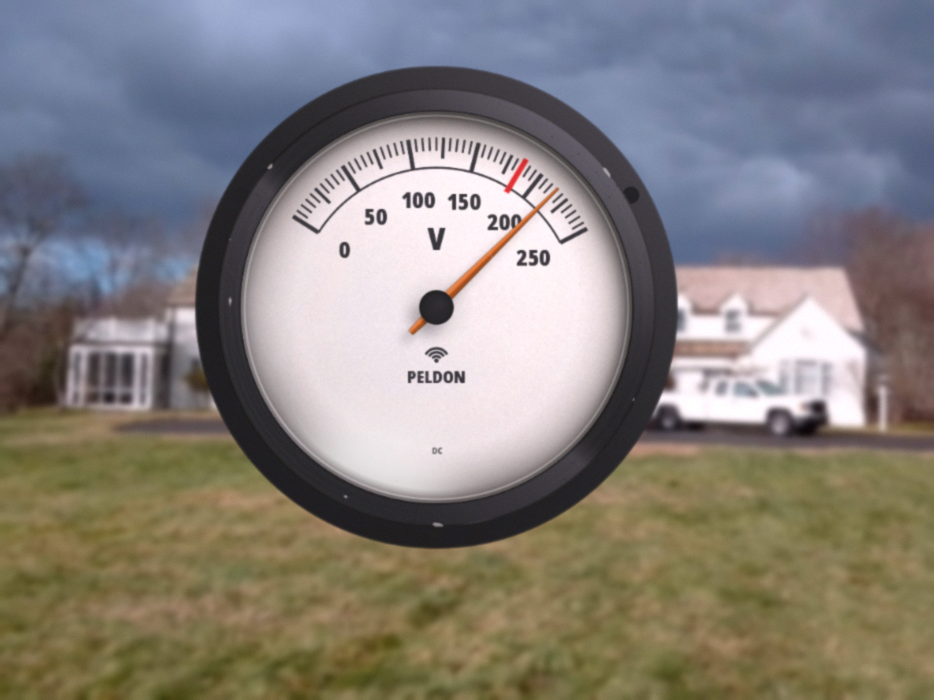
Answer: 215V
